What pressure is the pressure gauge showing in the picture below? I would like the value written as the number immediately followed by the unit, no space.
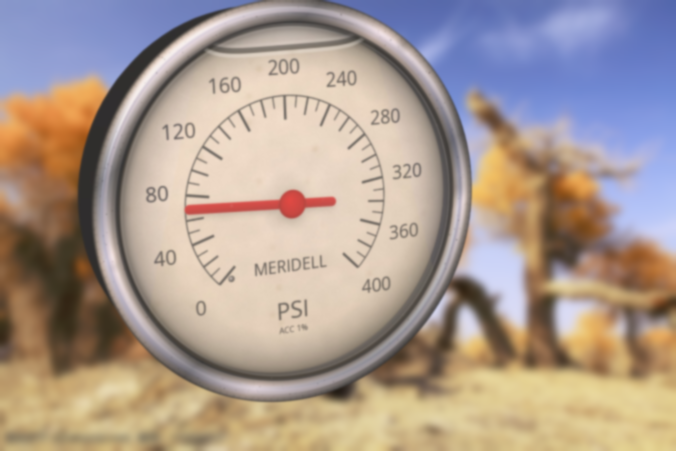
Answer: 70psi
